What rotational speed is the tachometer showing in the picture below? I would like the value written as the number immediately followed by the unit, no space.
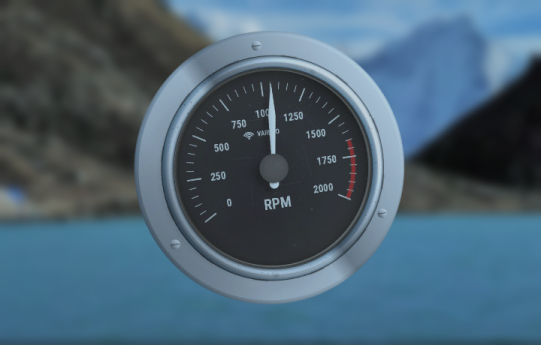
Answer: 1050rpm
